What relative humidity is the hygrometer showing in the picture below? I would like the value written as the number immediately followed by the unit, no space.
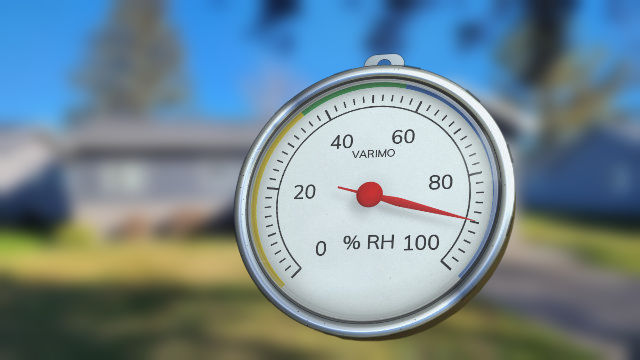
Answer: 90%
